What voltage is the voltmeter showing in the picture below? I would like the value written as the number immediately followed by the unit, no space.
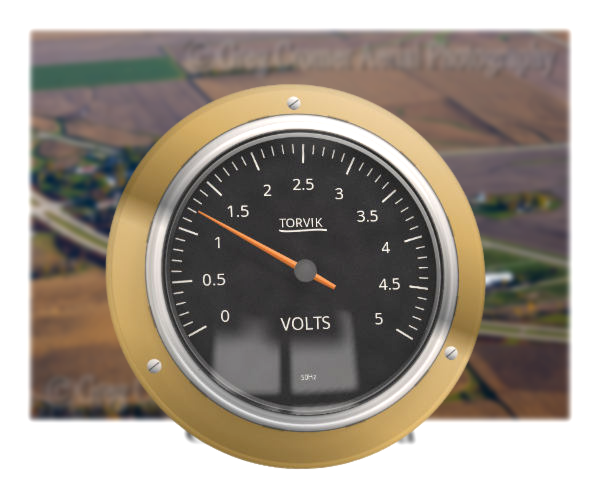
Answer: 1.2V
